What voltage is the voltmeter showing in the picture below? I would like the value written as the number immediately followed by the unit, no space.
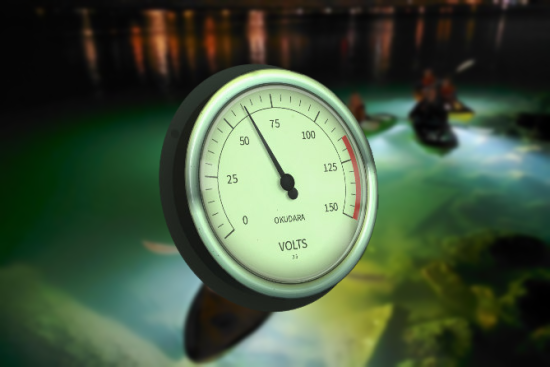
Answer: 60V
